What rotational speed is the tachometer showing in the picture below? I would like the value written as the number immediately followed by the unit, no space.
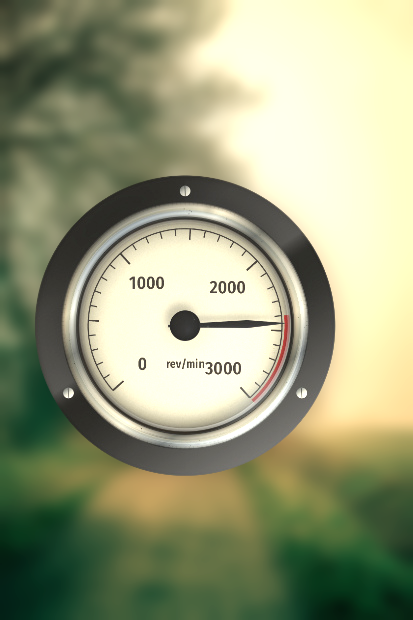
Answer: 2450rpm
